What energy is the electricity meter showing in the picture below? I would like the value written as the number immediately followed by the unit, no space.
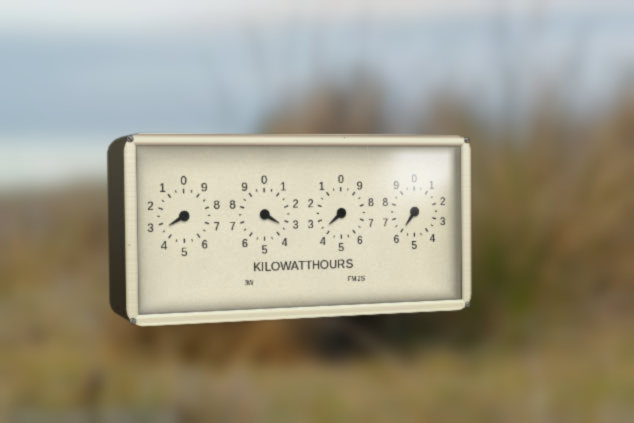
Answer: 3336kWh
